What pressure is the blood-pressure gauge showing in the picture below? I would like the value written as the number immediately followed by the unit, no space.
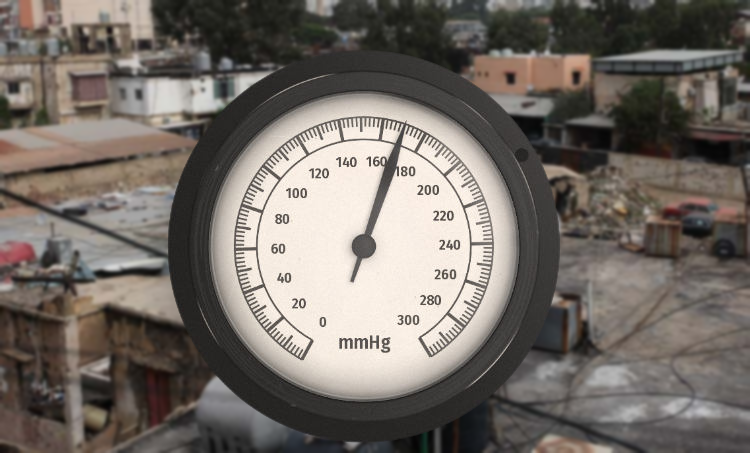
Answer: 170mmHg
